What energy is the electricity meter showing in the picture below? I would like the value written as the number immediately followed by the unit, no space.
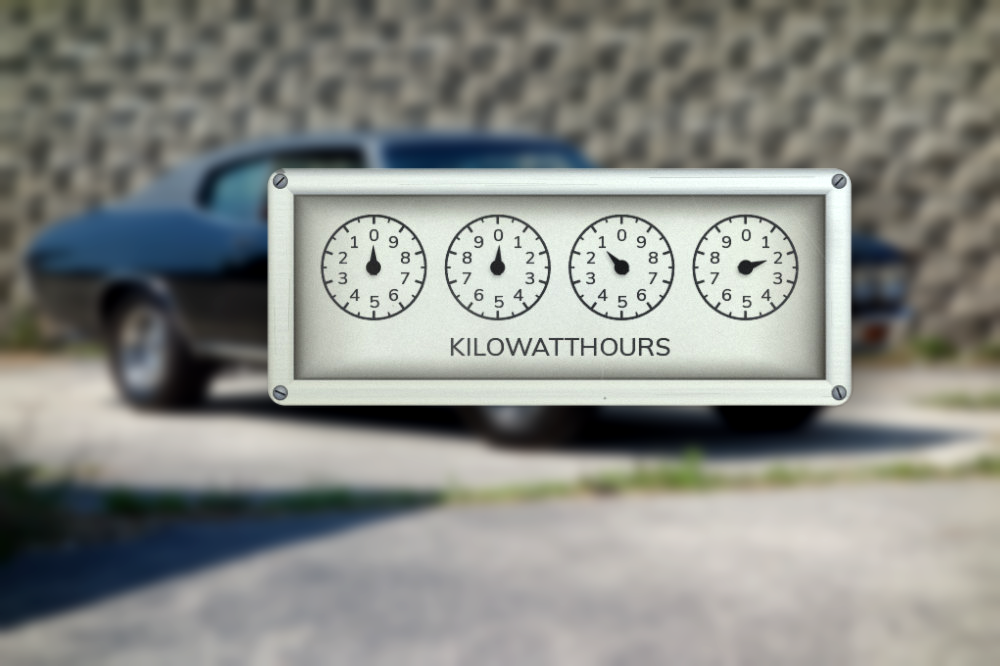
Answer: 12kWh
